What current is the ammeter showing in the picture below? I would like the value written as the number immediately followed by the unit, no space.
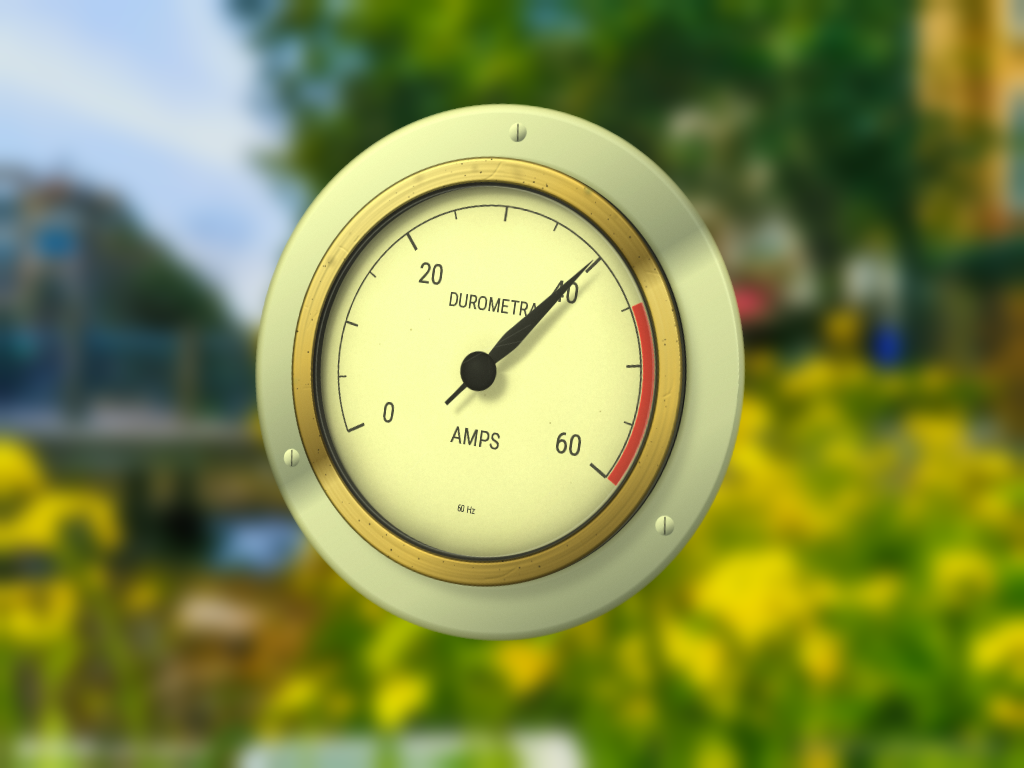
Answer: 40A
